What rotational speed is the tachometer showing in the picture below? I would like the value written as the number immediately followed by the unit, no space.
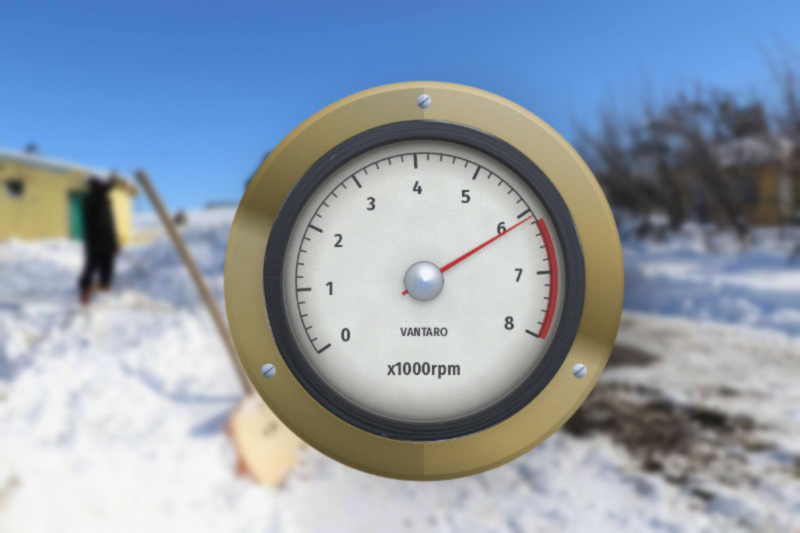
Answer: 6100rpm
